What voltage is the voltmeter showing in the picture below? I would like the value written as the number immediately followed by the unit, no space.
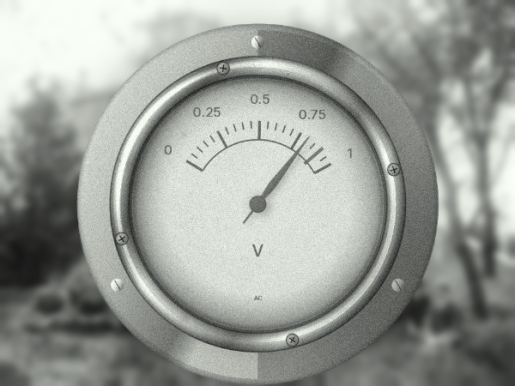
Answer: 0.8V
